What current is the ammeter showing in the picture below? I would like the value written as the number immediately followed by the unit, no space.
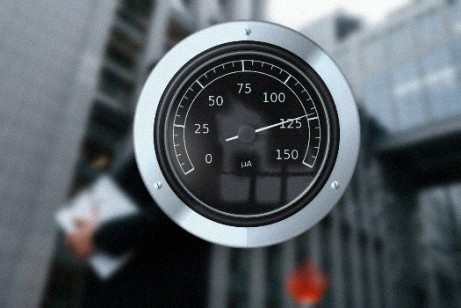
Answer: 122.5µA
